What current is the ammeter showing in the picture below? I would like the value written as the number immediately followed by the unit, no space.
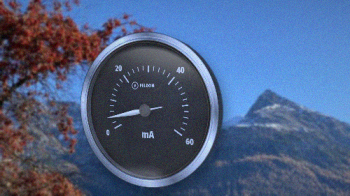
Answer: 4mA
